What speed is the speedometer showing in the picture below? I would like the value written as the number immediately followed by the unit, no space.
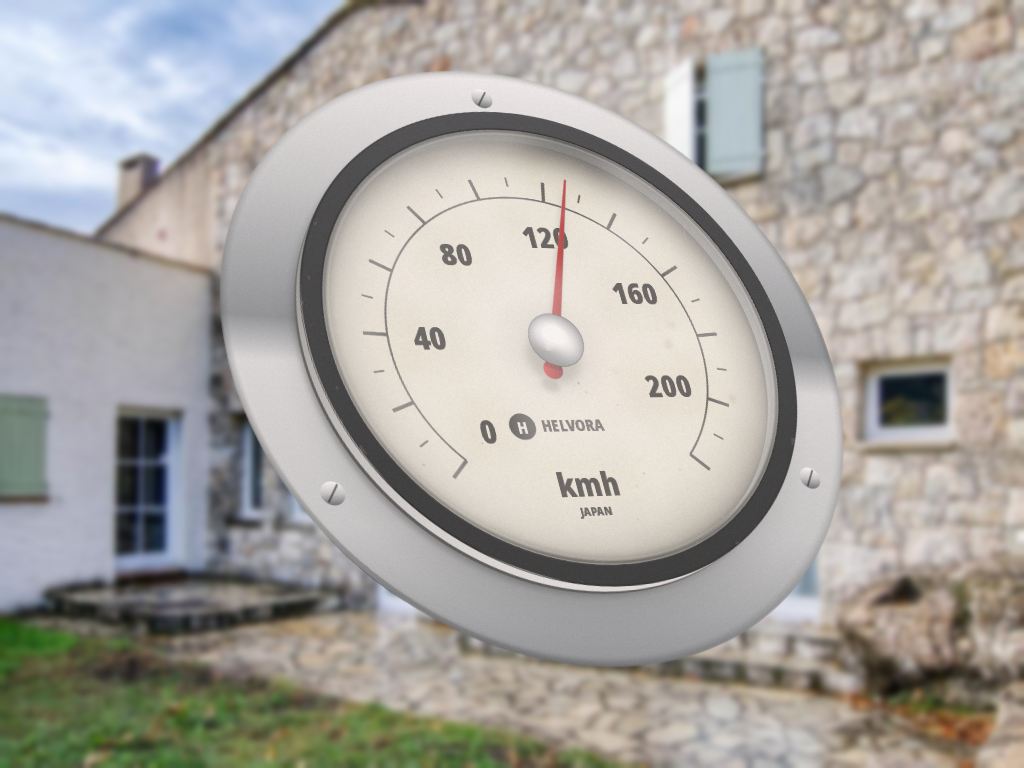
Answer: 125km/h
